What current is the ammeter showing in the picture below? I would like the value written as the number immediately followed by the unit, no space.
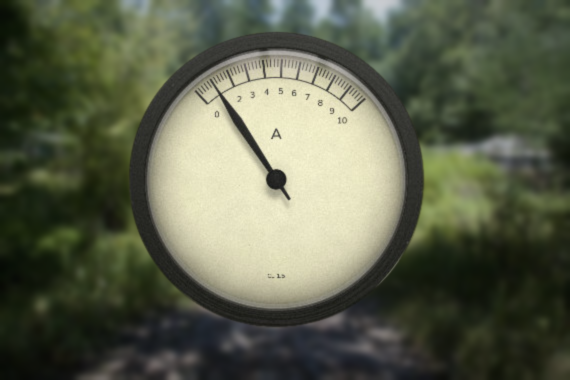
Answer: 1A
